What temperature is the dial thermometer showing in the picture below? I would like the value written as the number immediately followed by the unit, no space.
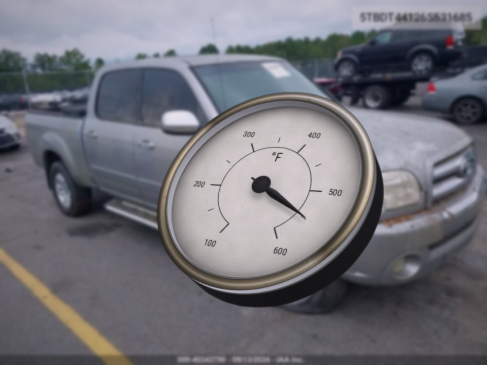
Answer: 550°F
